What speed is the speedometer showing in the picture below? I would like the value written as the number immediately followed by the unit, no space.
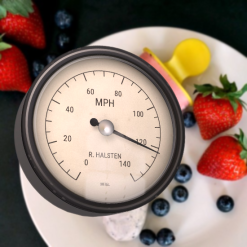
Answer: 122.5mph
